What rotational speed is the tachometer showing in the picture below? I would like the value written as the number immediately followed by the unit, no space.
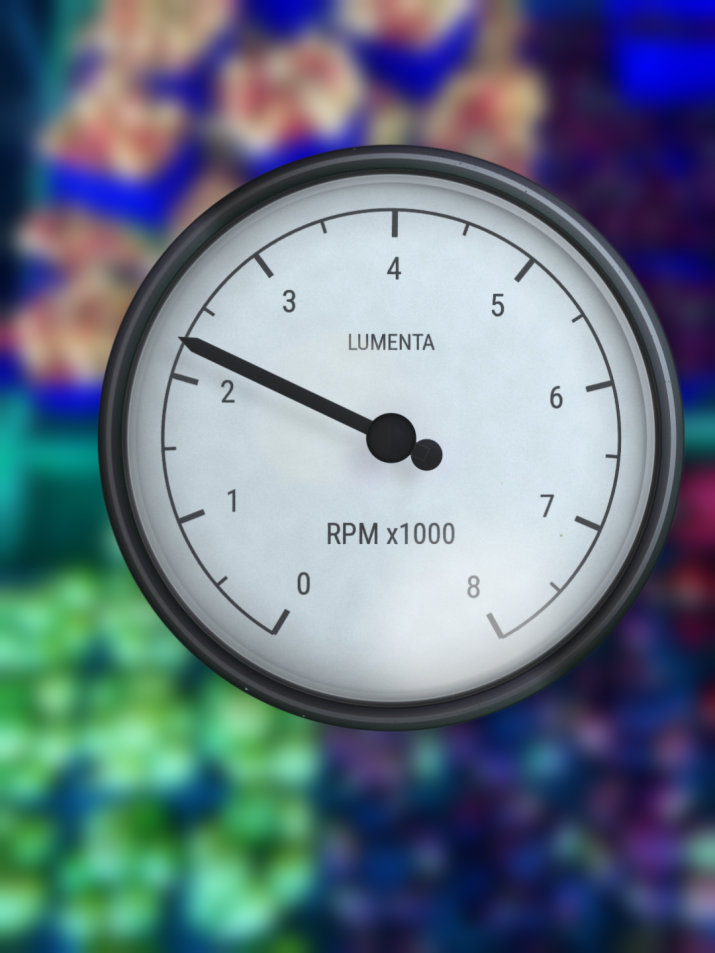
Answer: 2250rpm
